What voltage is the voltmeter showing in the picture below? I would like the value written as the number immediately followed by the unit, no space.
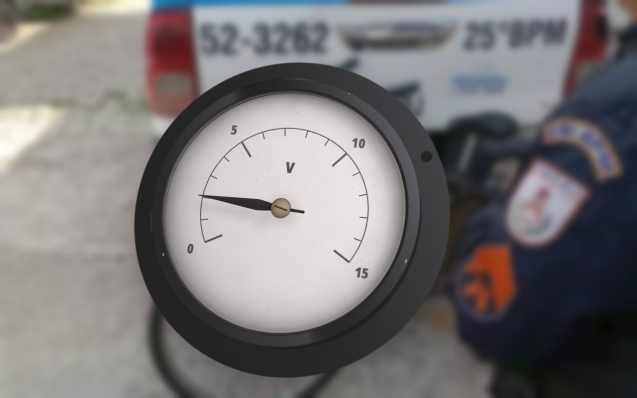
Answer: 2V
